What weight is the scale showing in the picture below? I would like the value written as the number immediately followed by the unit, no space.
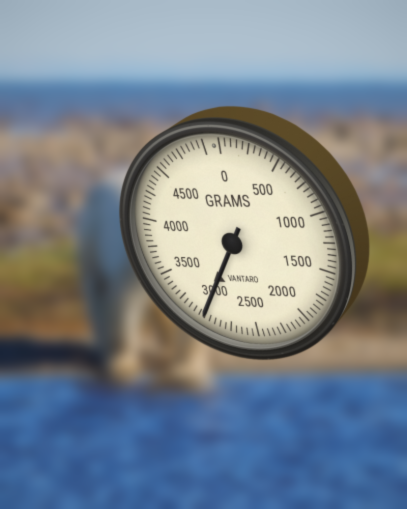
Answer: 3000g
